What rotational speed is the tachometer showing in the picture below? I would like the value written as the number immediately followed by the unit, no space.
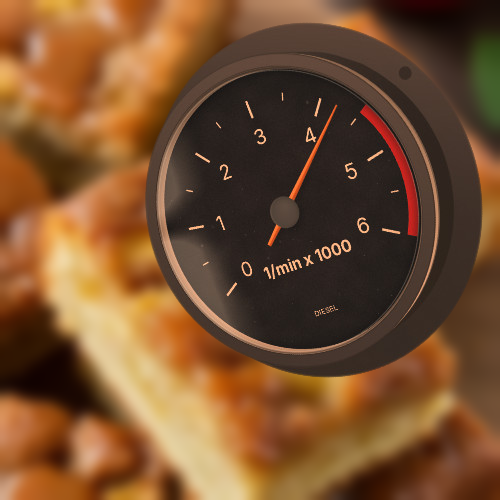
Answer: 4250rpm
